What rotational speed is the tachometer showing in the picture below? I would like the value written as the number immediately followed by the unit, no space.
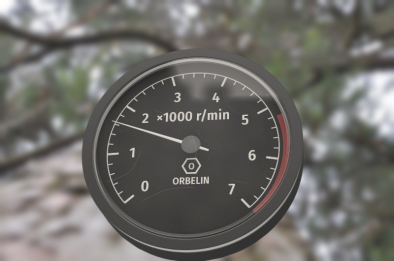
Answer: 1600rpm
